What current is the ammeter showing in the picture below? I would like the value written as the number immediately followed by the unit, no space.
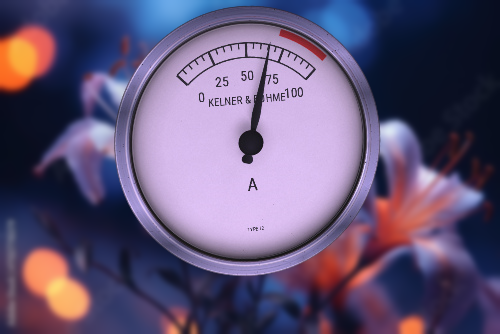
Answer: 65A
